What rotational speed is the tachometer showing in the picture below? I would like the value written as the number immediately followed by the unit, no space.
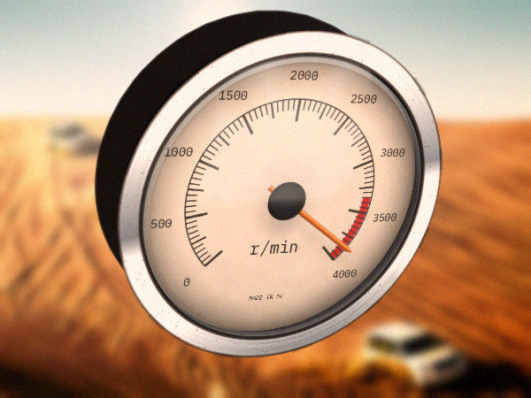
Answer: 3850rpm
